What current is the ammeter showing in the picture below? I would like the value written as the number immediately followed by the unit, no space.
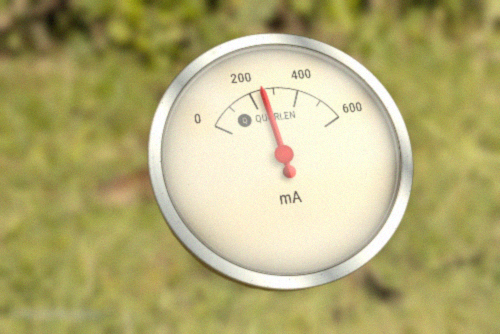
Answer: 250mA
